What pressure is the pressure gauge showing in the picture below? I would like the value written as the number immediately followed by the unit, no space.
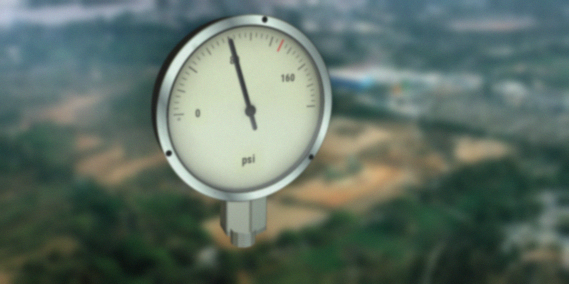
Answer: 80psi
